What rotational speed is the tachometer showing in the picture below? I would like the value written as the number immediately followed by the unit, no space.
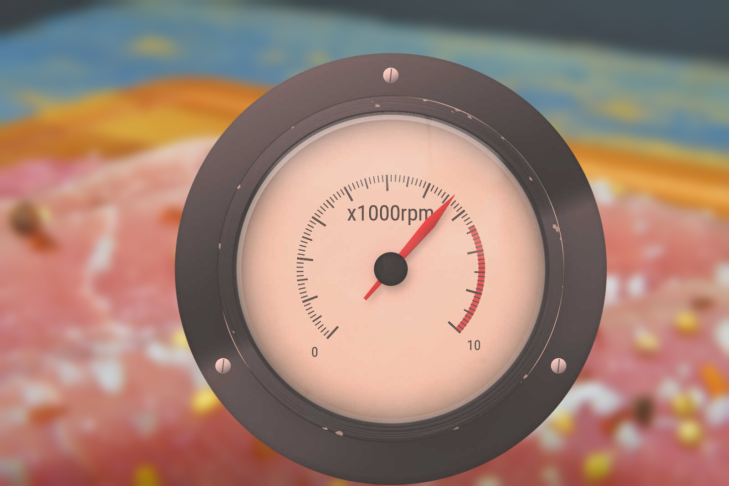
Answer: 6600rpm
